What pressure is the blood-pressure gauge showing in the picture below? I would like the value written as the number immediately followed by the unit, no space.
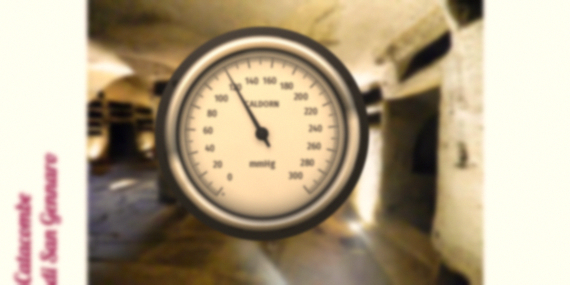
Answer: 120mmHg
